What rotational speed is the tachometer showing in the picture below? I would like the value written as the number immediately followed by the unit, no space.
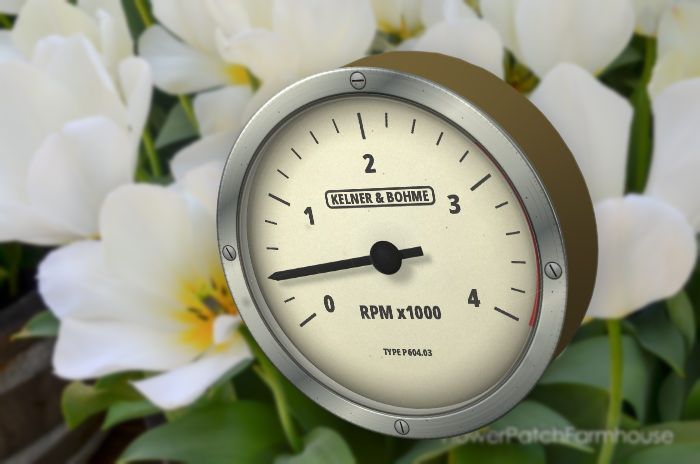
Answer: 400rpm
